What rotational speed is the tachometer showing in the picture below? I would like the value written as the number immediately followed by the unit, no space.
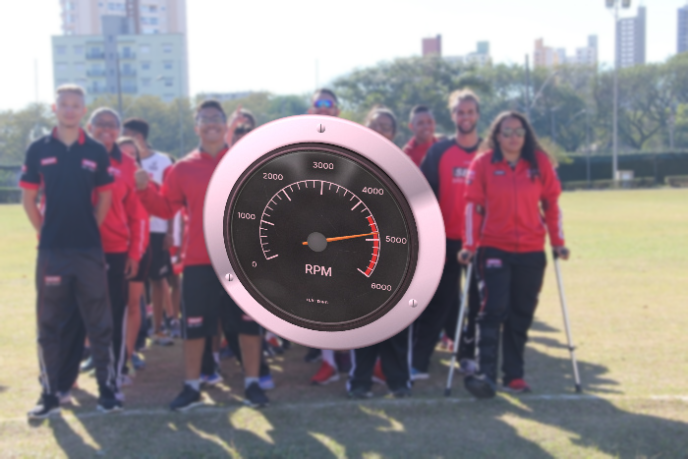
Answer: 4800rpm
